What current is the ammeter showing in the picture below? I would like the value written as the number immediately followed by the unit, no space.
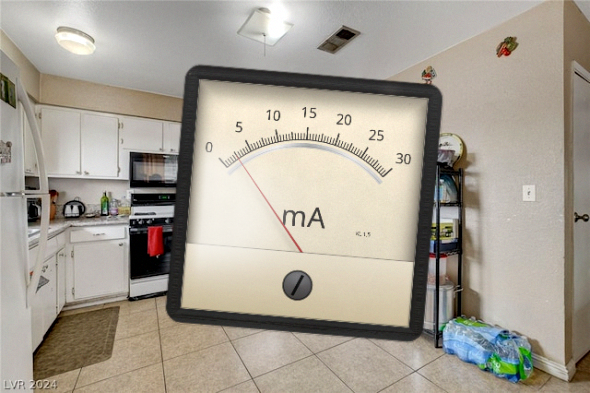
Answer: 2.5mA
